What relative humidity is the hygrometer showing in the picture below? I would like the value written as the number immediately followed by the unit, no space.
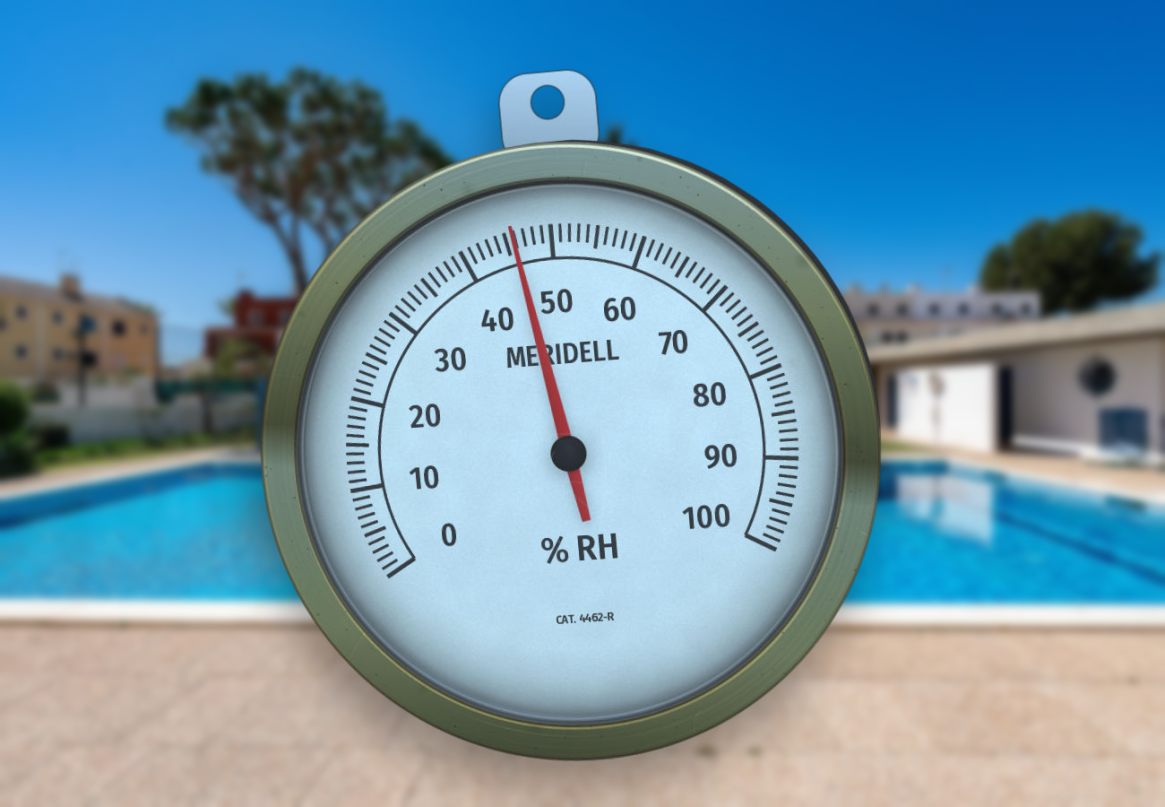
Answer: 46%
